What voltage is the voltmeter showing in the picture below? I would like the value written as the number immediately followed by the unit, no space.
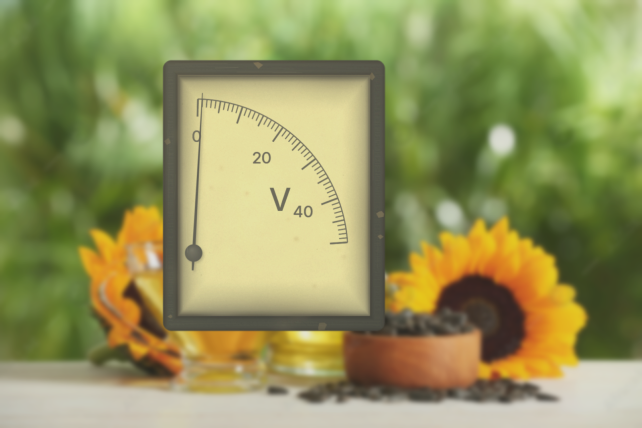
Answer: 1V
